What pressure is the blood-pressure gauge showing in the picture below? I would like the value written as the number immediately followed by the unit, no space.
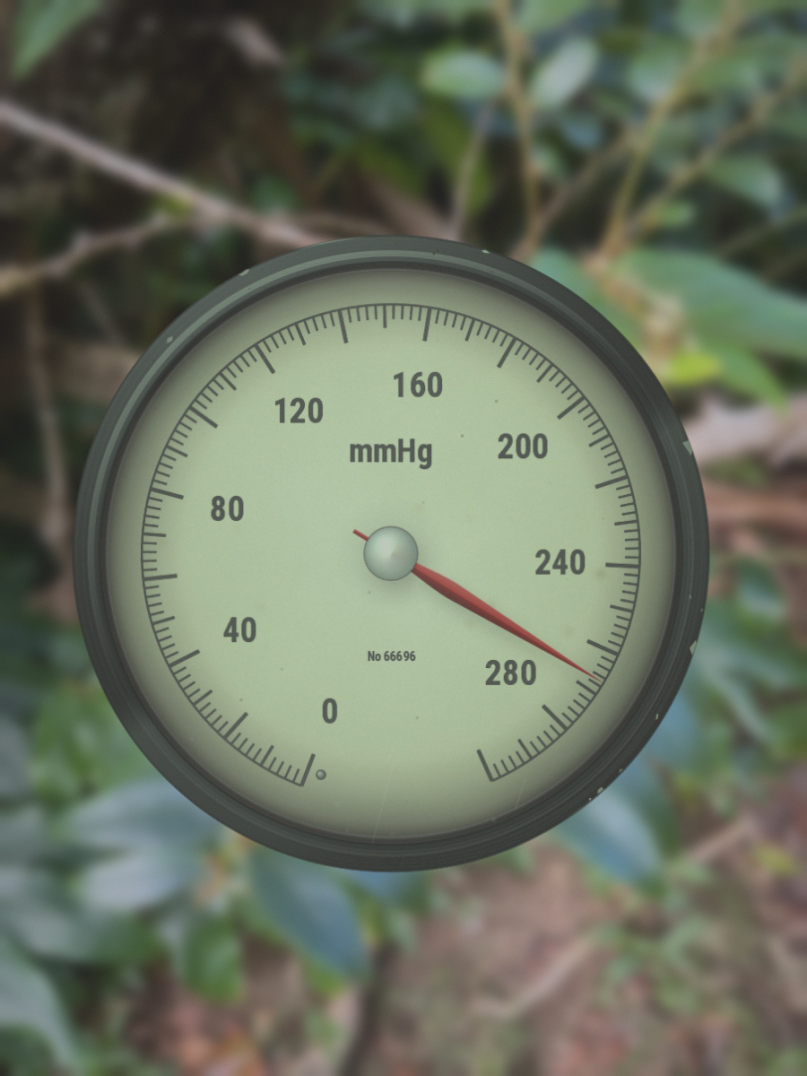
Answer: 267mmHg
